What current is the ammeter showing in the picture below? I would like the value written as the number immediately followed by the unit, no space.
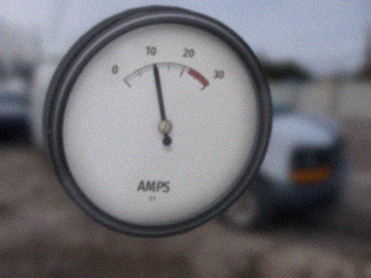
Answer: 10A
